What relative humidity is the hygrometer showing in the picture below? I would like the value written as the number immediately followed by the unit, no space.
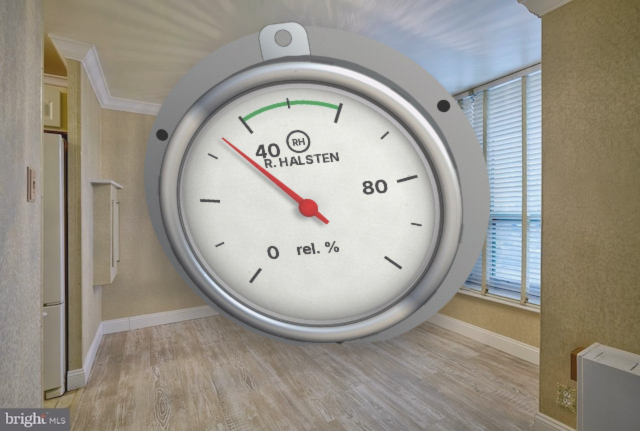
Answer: 35%
